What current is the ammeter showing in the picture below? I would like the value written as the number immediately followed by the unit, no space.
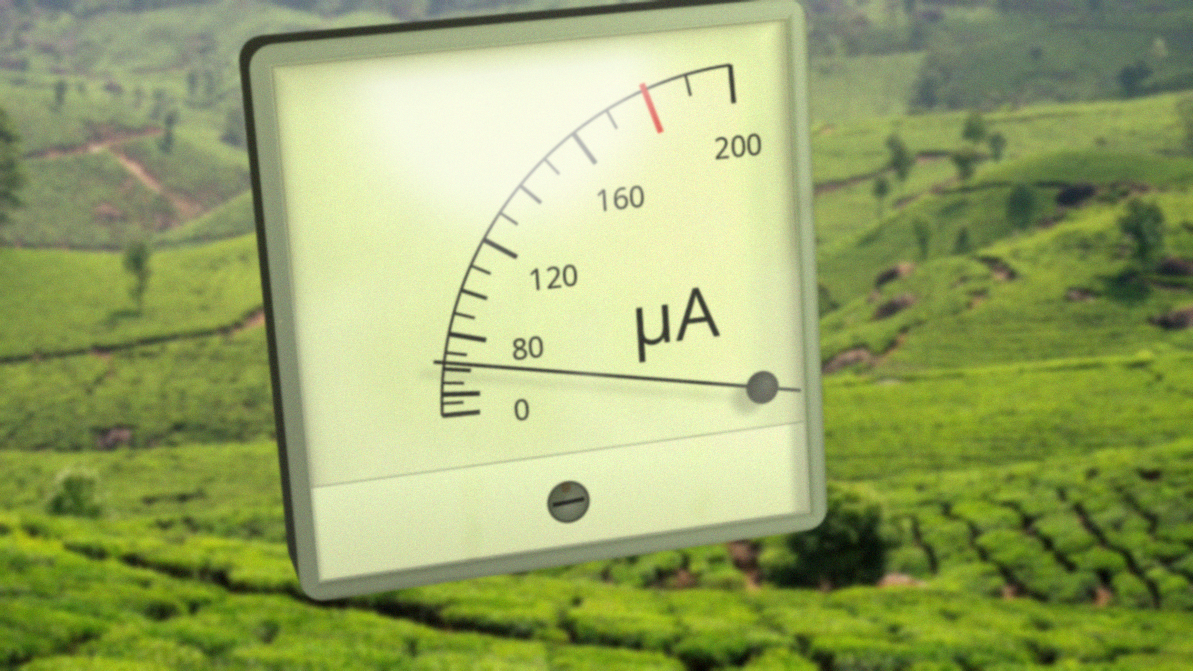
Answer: 65µA
